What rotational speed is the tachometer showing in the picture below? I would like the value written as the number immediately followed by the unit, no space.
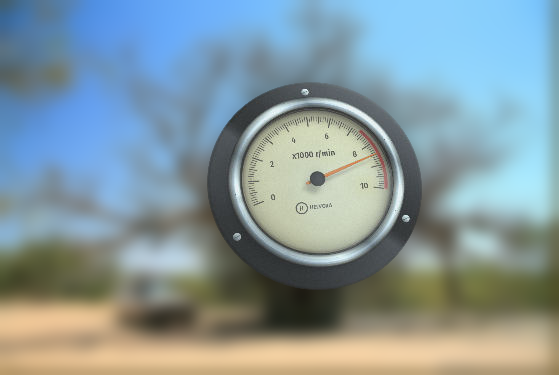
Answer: 8500rpm
